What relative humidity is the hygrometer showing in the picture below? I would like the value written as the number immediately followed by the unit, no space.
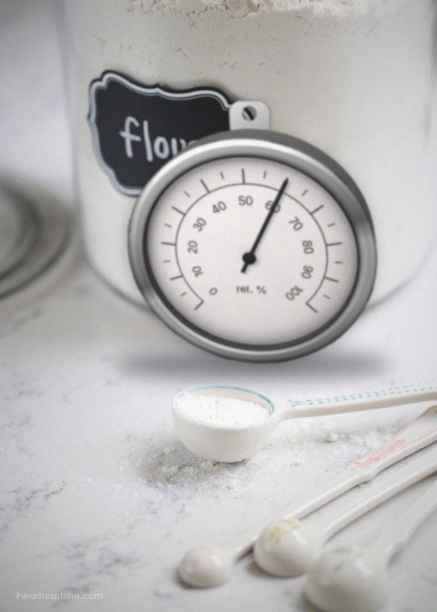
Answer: 60%
